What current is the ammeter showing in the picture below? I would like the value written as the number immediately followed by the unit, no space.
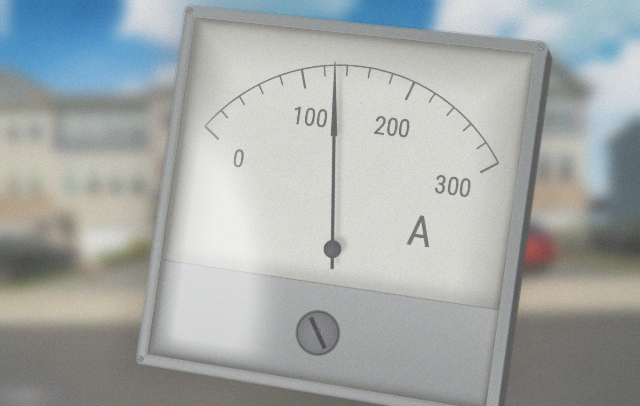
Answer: 130A
